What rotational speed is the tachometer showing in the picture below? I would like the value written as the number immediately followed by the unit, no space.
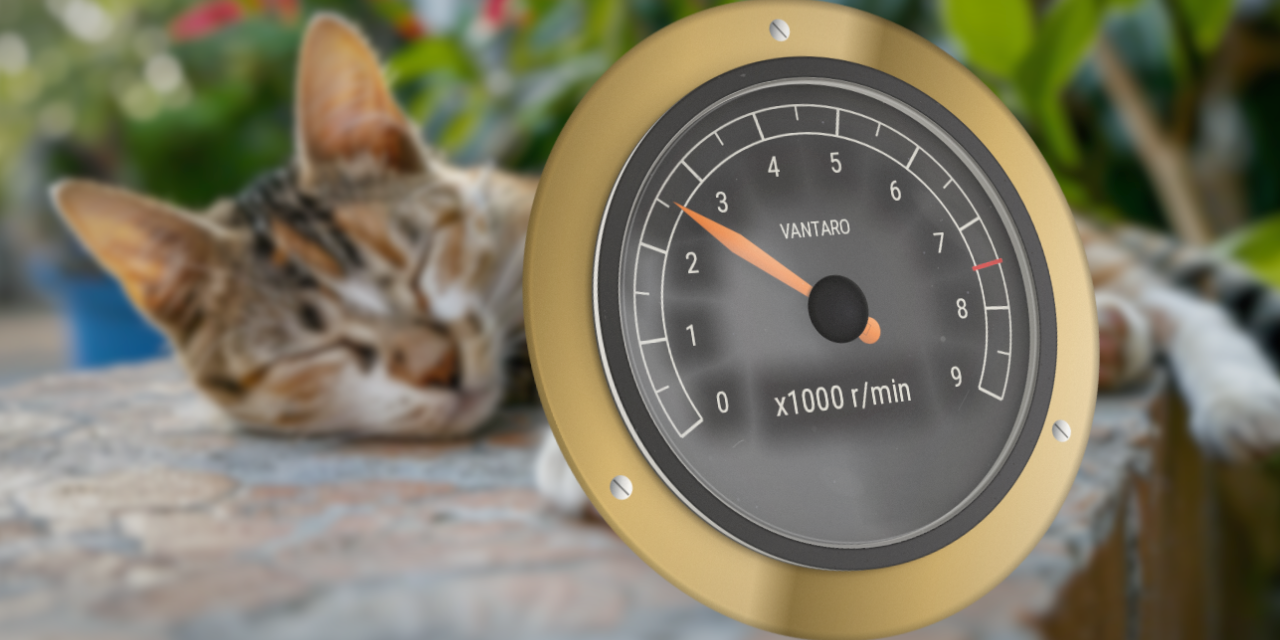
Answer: 2500rpm
